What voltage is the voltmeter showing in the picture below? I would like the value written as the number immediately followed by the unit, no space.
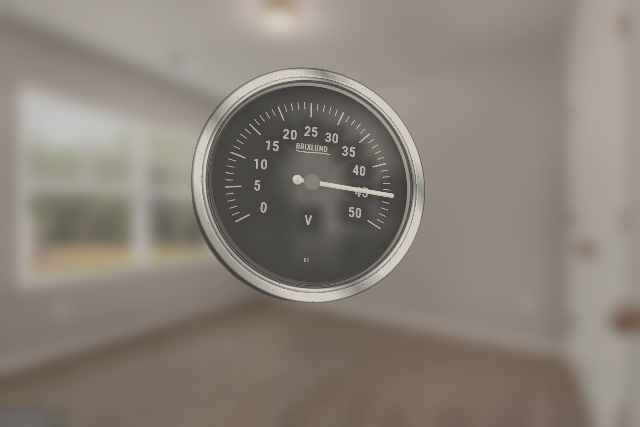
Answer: 45V
